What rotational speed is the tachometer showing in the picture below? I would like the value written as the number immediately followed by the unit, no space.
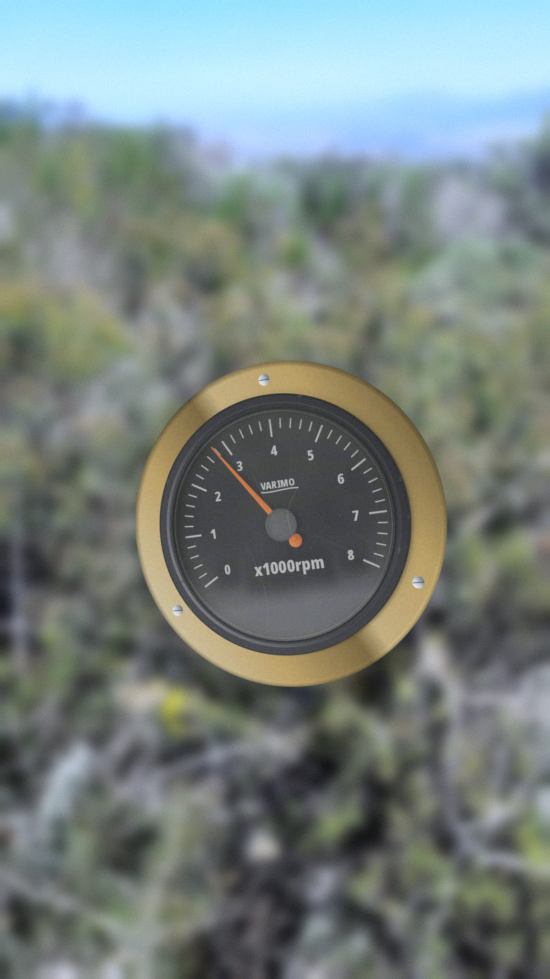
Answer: 2800rpm
